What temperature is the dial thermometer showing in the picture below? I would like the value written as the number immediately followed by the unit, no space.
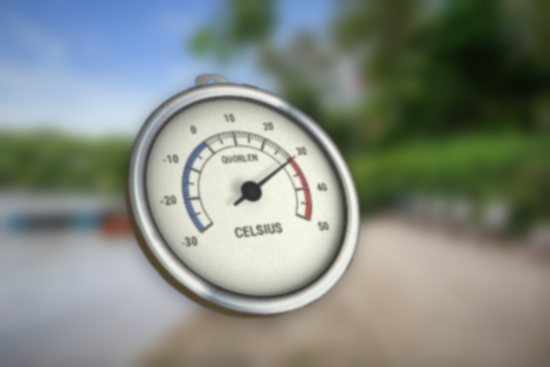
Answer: 30°C
